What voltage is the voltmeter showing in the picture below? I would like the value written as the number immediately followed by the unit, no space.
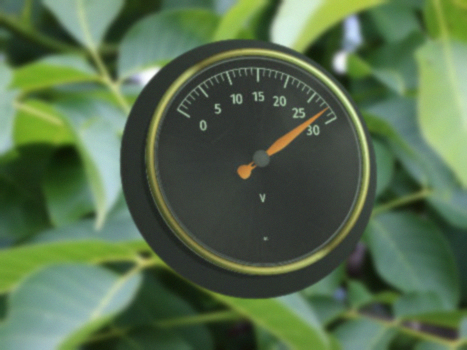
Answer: 28V
